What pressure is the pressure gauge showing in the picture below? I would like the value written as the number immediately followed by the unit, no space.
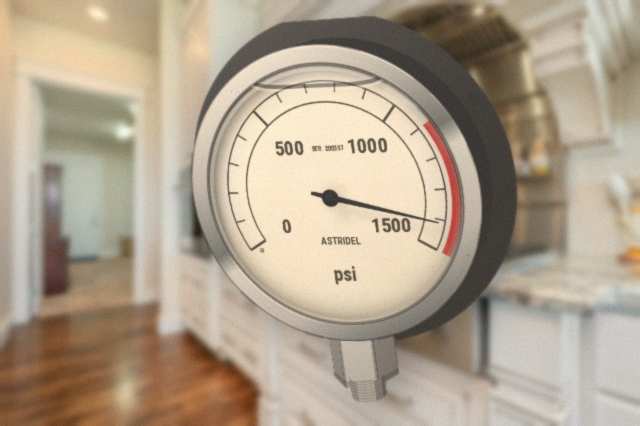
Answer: 1400psi
